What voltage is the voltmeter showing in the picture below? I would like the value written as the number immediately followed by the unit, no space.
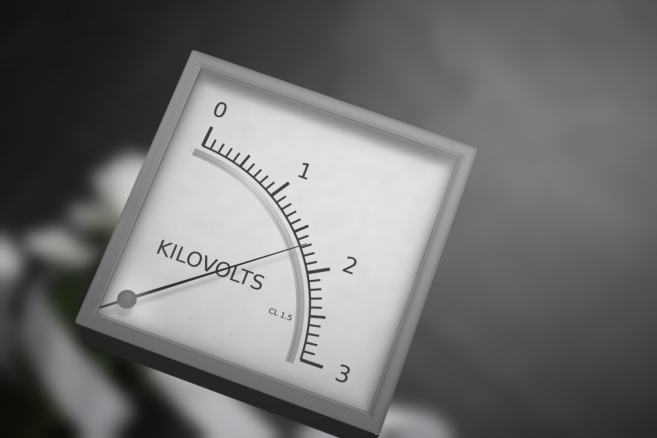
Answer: 1.7kV
